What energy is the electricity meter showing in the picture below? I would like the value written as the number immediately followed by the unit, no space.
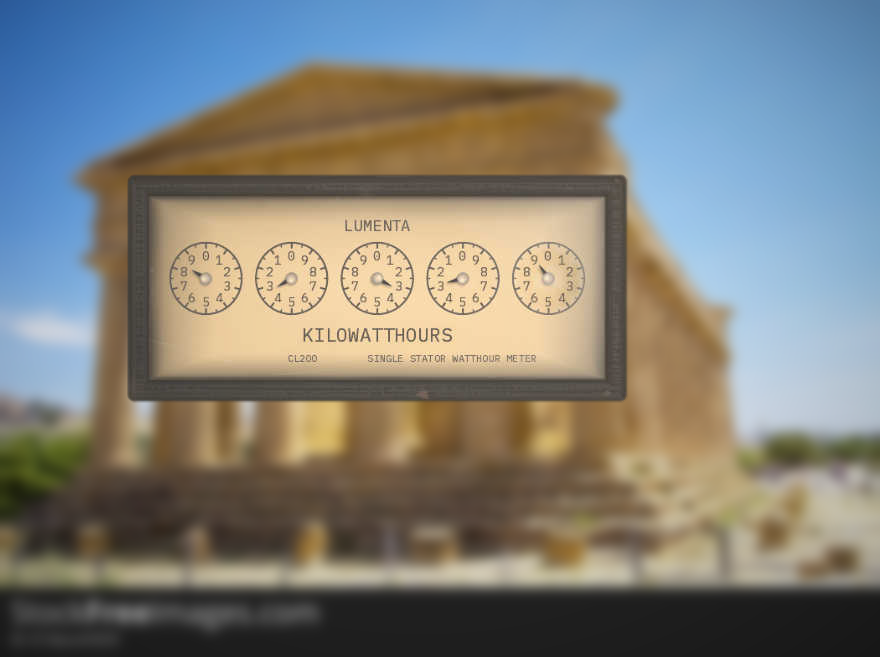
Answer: 83329kWh
